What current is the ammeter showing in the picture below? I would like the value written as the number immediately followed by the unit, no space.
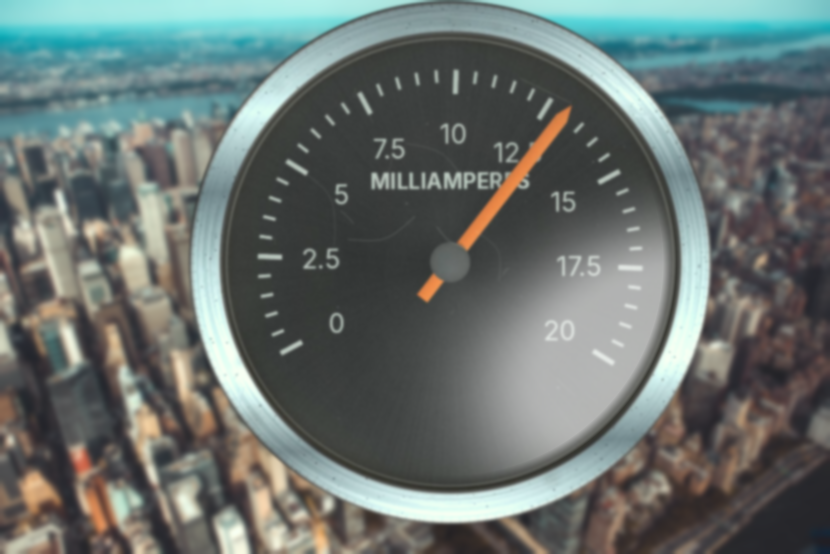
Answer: 13mA
